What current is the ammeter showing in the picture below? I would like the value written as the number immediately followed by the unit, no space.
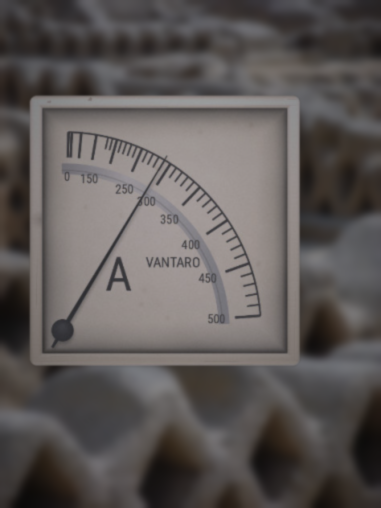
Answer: 290A
